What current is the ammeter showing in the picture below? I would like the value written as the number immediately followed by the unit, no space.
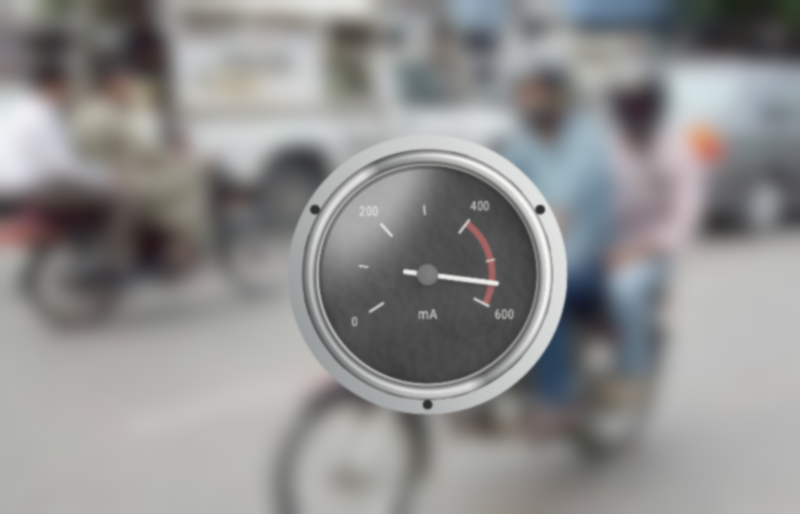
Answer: 550mA
